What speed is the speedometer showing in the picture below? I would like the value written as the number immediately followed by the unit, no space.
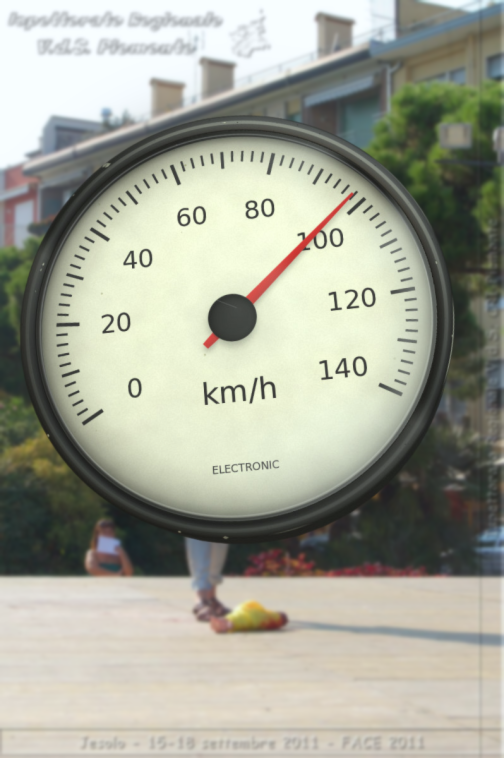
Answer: 98km/h
